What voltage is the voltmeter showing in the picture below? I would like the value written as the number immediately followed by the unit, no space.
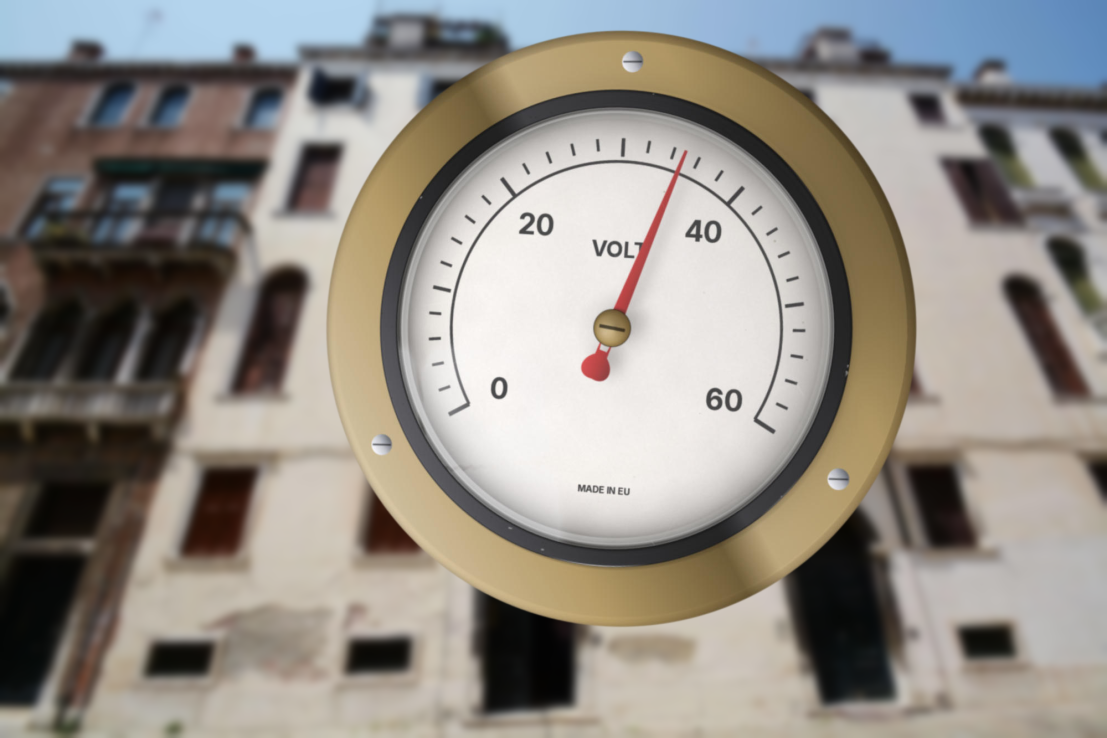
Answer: 35V
